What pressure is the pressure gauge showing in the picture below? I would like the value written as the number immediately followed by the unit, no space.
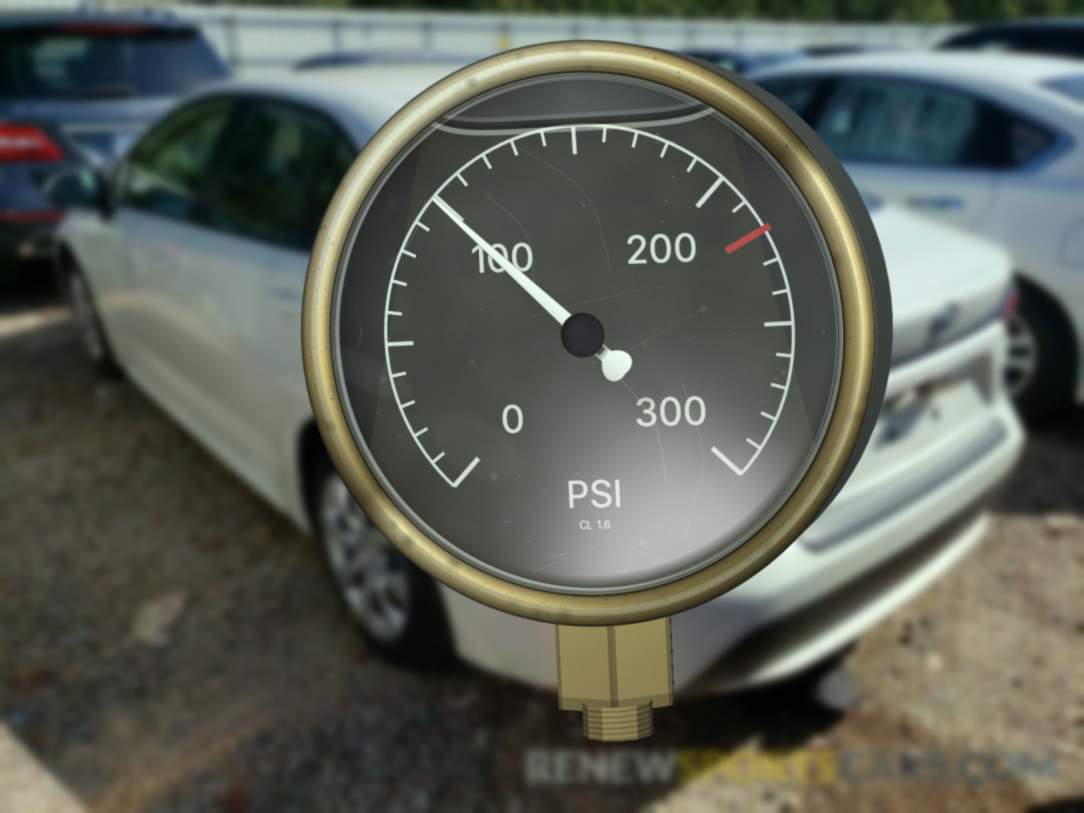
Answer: 100psi
